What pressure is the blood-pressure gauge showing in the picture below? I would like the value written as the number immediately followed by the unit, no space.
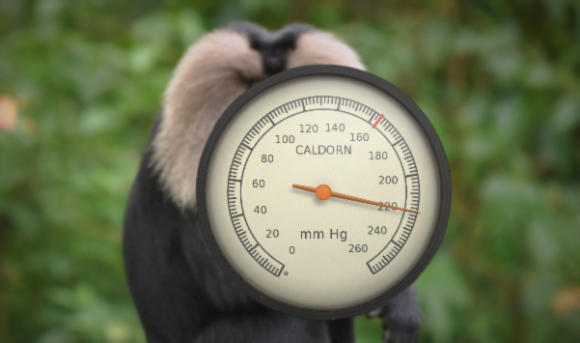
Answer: 220mmHg
